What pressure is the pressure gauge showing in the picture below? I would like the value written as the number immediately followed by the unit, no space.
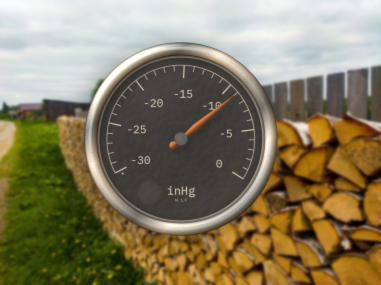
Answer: -9inHg
